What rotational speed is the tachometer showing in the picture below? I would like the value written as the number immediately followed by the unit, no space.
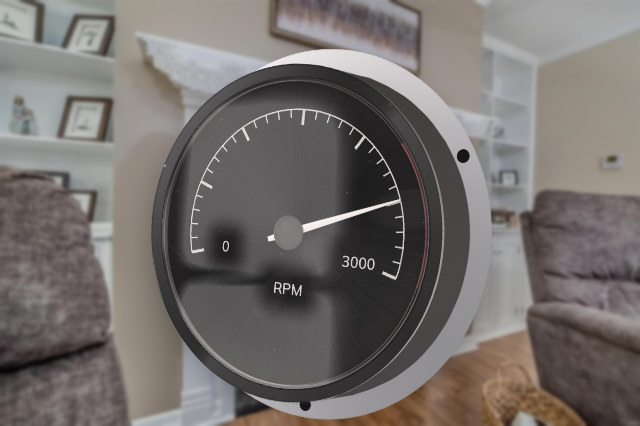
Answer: 2500rpm
